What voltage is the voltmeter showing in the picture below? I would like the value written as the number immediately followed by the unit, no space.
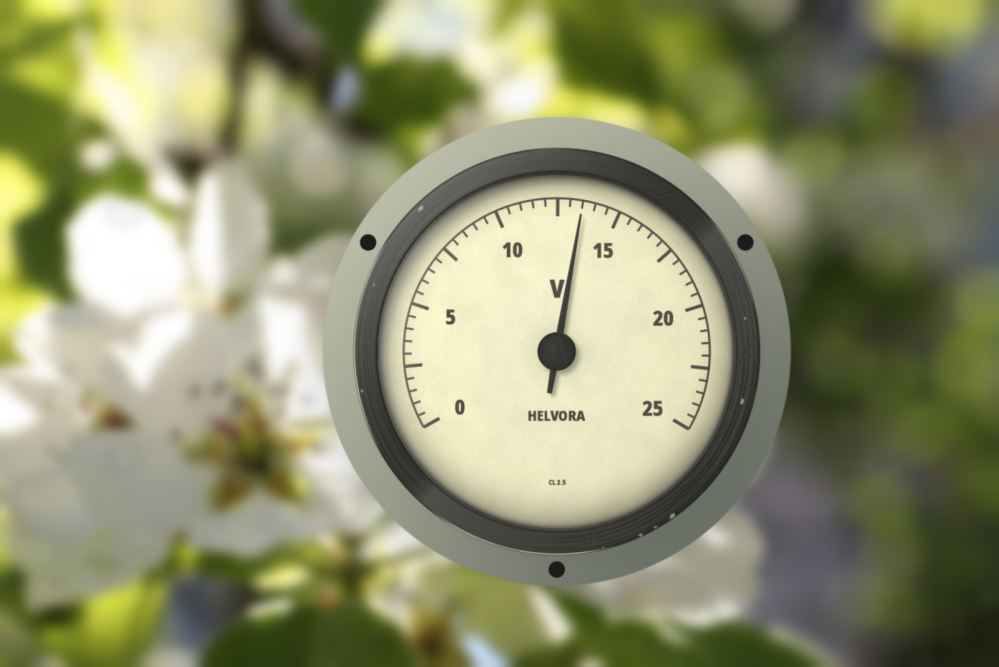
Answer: 13.5V
